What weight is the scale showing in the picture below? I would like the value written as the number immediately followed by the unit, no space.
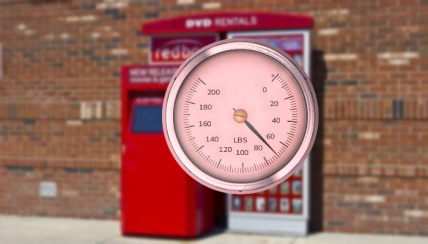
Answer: 70lb
